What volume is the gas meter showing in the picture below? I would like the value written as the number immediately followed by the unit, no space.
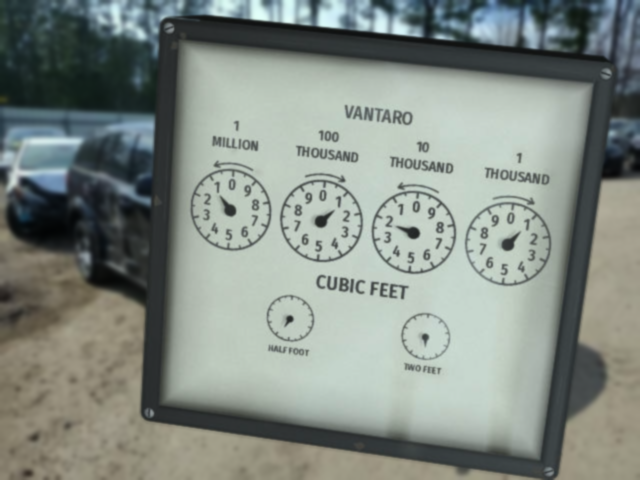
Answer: 112100ft³
